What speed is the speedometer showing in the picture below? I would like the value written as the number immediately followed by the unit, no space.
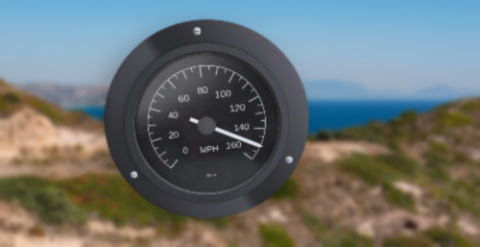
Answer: 150mph
